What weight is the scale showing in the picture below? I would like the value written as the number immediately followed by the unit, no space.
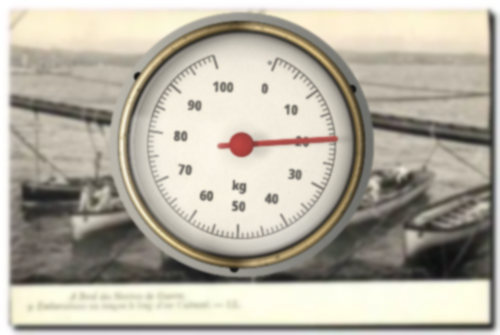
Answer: 20kg
